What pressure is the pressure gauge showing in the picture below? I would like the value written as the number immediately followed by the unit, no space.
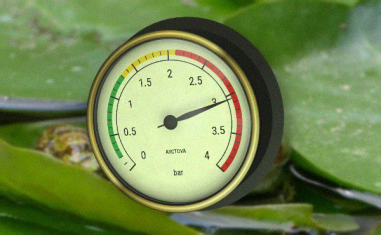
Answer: 3.05bar
